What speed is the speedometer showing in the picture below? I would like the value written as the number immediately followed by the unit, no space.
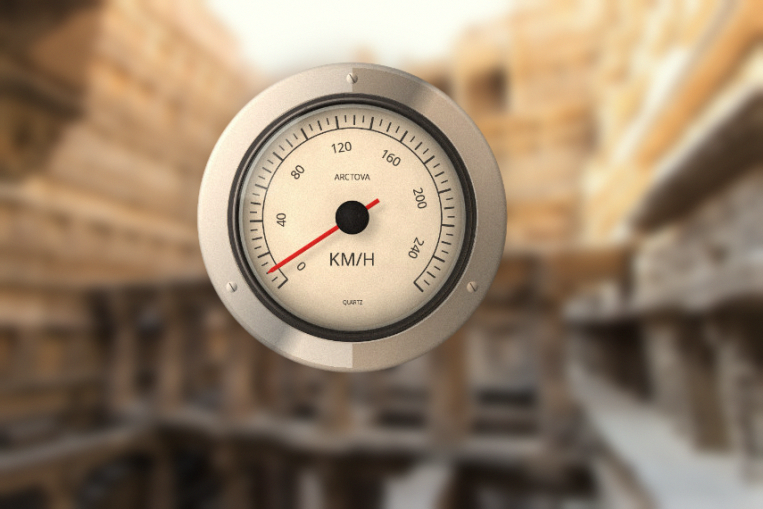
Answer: 10km/h
